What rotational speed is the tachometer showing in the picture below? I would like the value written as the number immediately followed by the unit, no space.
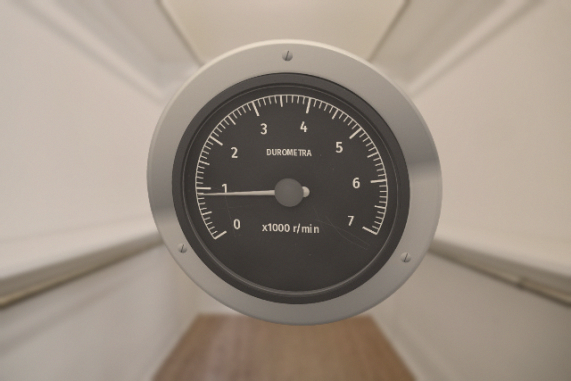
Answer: 900rpm
